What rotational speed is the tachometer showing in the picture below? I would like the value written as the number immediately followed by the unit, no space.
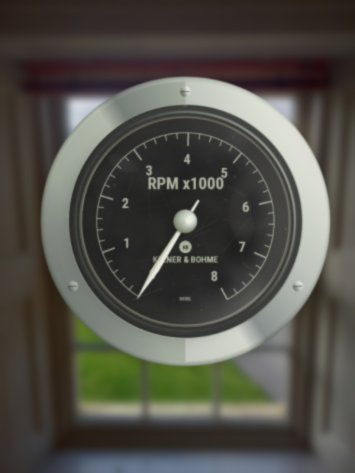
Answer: 0rpm
